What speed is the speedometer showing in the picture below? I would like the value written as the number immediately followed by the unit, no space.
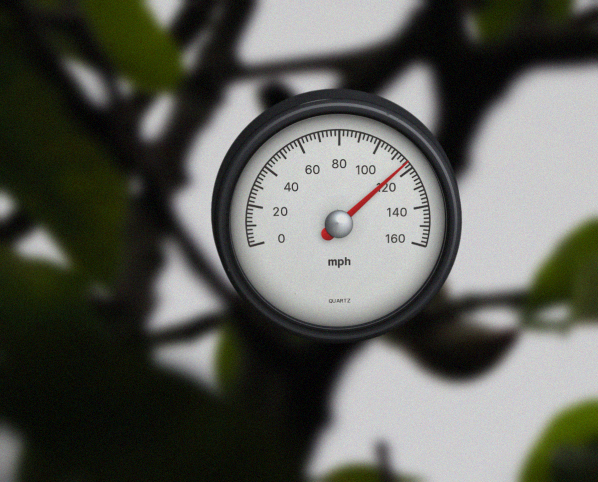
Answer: 116mph
